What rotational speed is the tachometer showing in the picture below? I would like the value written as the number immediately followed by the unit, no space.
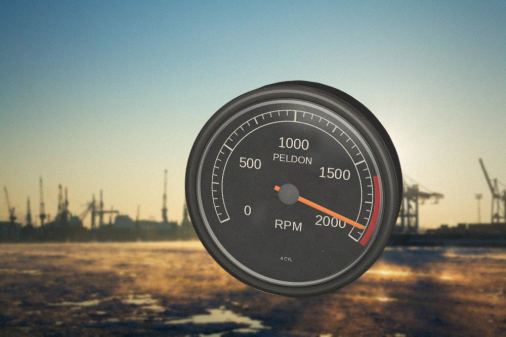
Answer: 1900rpm
